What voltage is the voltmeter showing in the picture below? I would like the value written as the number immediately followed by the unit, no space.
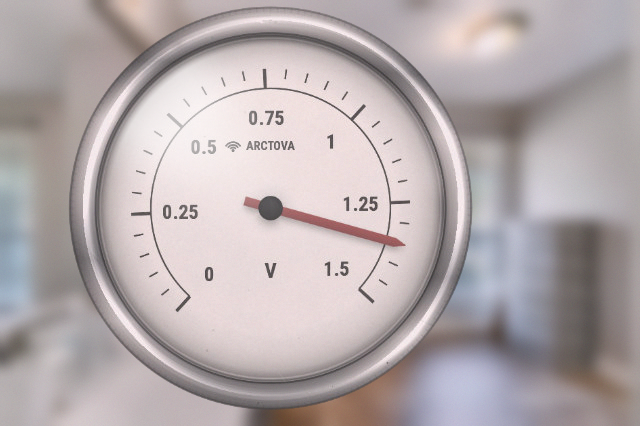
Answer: 1.35V
